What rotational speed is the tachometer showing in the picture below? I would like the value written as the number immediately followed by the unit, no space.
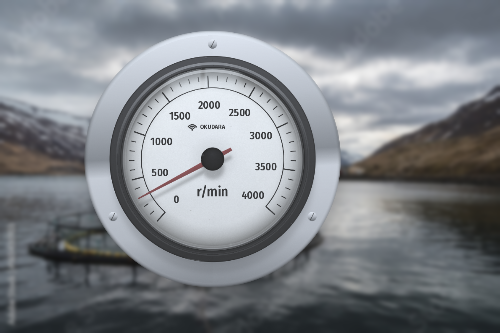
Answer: 300rpm
